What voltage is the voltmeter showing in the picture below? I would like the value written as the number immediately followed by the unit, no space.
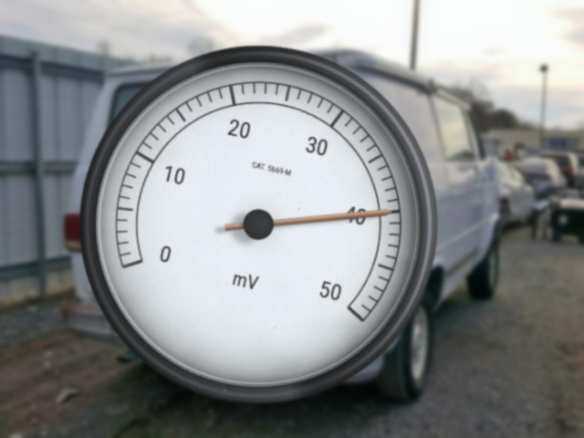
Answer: 40mV
